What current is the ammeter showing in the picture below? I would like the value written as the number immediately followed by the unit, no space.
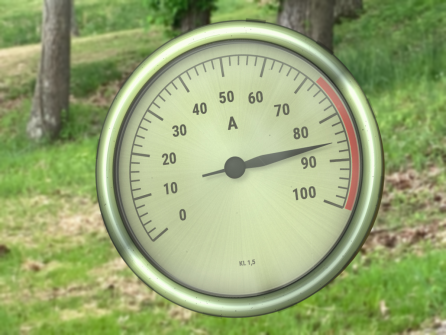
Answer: 86A
